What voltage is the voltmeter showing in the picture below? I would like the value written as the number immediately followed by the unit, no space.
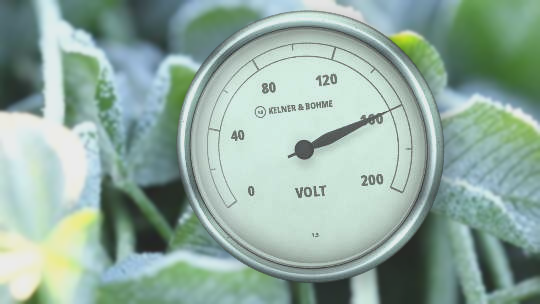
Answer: 160V
